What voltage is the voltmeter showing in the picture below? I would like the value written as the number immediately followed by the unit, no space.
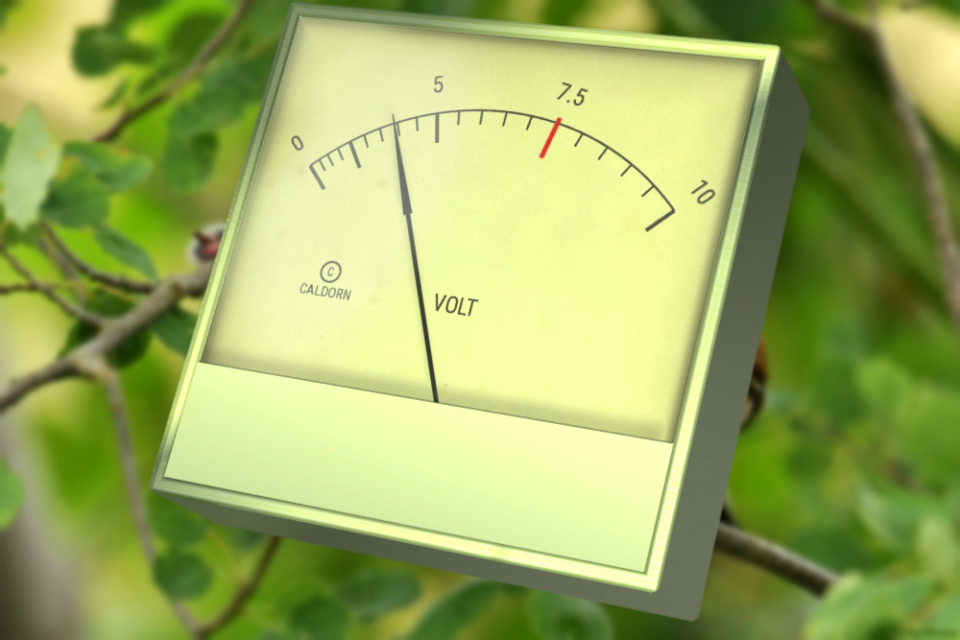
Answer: 4V
